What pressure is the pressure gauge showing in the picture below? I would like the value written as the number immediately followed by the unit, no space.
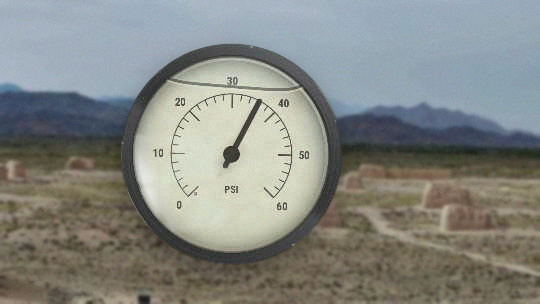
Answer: 36psi
